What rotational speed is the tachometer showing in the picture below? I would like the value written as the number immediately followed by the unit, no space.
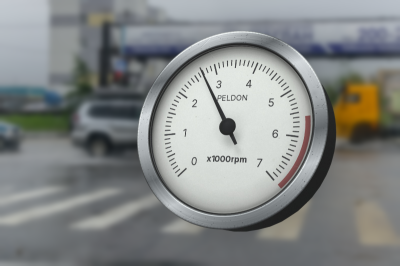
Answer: 2700rpm
